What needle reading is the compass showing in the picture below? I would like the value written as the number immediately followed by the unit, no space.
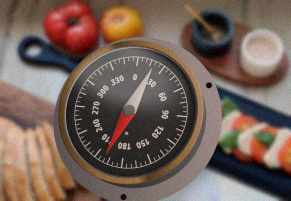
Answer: 200°
